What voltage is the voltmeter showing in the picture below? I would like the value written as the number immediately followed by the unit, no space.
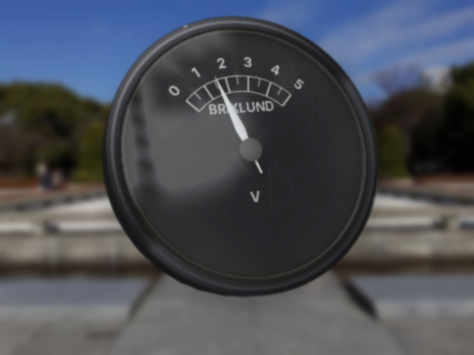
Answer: 1.5V
